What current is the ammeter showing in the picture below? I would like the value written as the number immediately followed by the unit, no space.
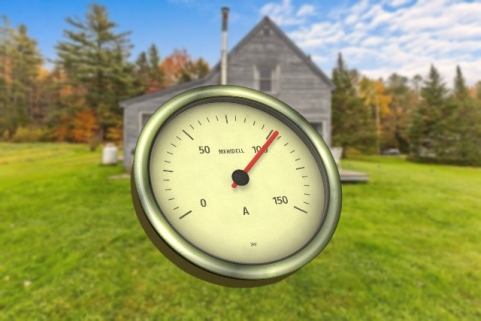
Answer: 102.5A
